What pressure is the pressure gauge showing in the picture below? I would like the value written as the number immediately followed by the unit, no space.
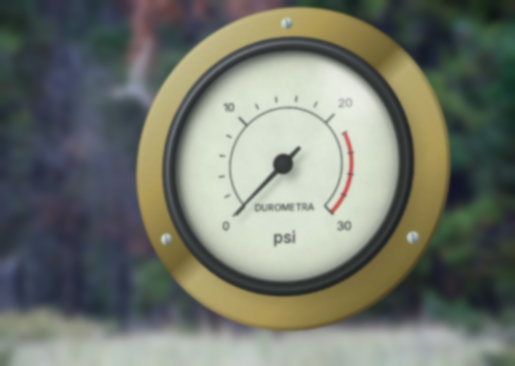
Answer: 0psi
